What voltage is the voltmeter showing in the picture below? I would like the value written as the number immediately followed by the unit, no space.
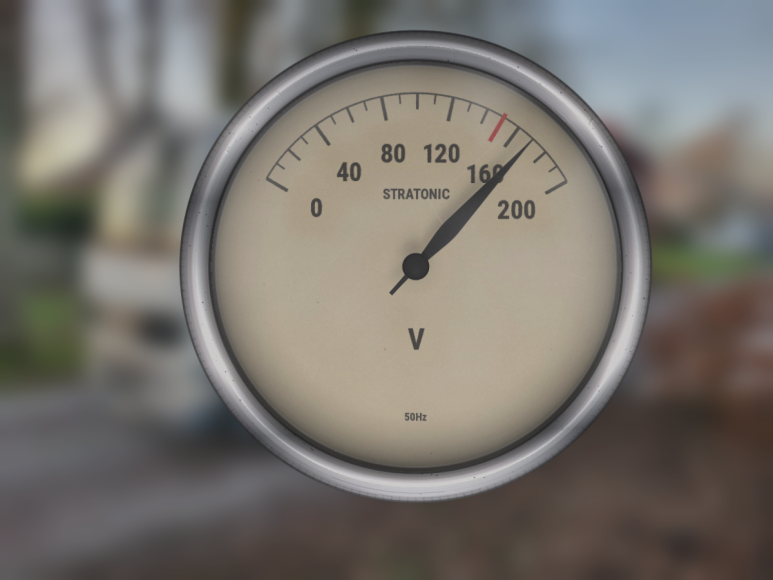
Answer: 170V
